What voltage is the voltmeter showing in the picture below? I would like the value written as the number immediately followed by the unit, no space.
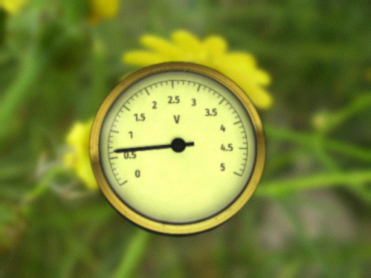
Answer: 0.6V
